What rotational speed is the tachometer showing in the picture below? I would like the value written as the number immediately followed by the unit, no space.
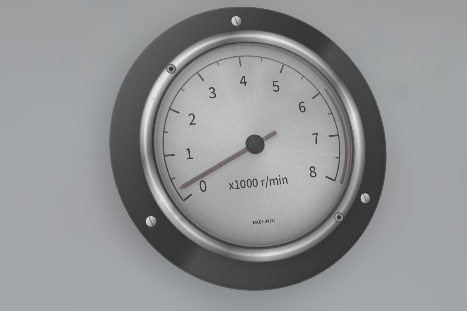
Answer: 250rpm
